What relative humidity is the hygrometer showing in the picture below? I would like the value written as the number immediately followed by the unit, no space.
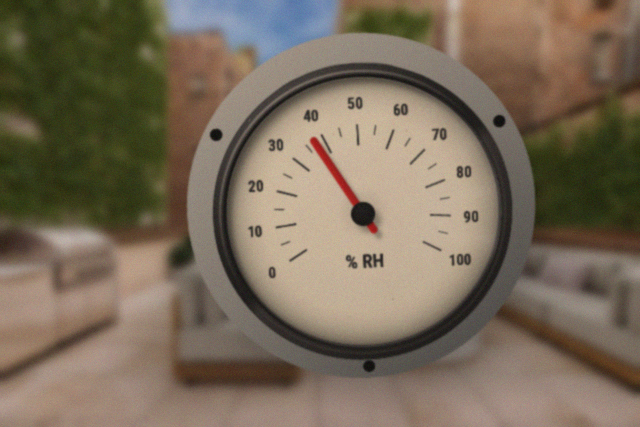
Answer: 37.5%
